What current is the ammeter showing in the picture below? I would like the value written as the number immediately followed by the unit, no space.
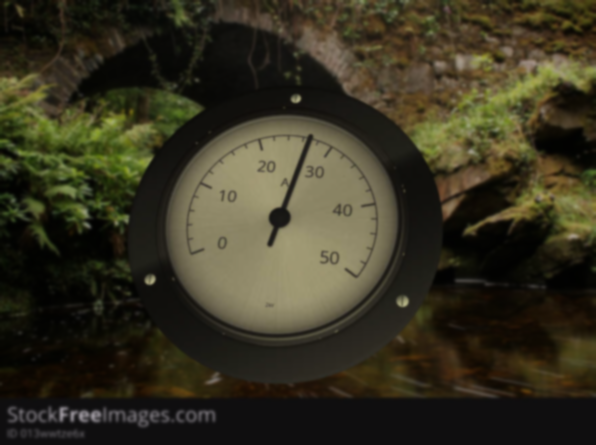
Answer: 27A
